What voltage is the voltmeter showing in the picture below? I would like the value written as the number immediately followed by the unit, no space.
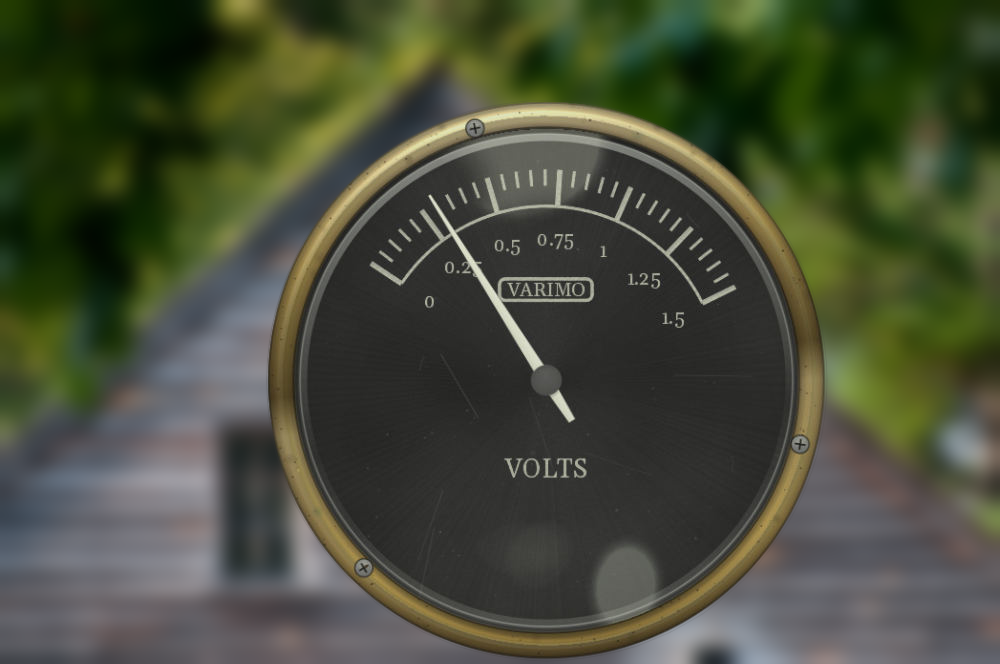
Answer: 0.3V
